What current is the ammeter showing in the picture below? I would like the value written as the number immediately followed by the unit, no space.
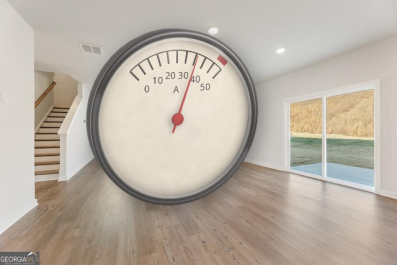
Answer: 35A
